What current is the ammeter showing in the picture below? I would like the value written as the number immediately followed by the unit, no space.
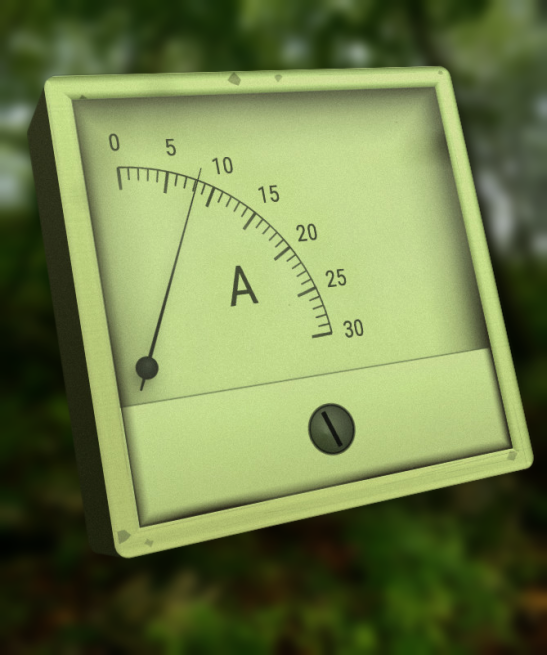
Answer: 8A
